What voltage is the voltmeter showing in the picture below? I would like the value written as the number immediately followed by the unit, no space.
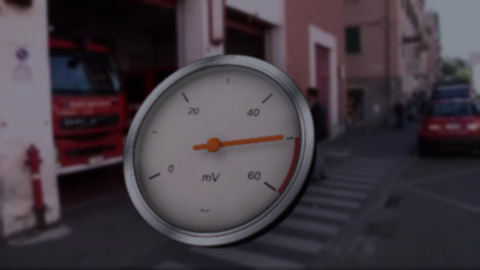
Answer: 50mV
